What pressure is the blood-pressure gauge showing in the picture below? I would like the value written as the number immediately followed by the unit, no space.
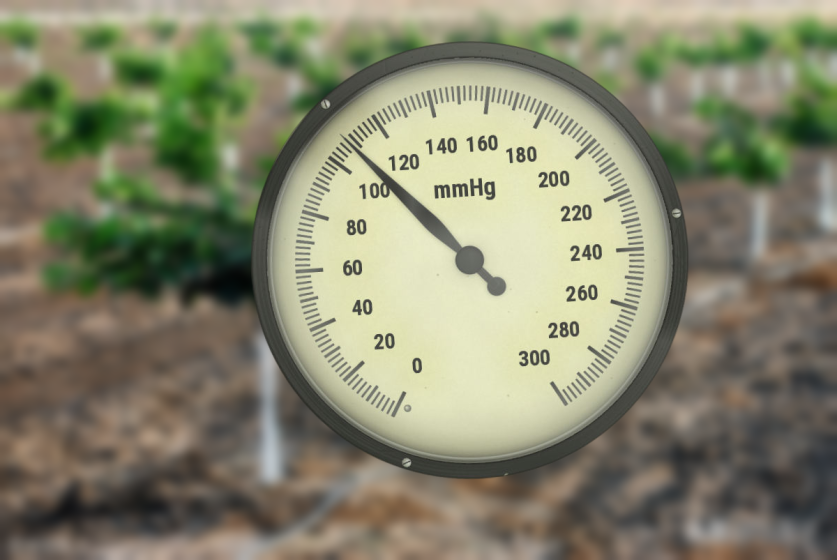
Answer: 108mmHg
